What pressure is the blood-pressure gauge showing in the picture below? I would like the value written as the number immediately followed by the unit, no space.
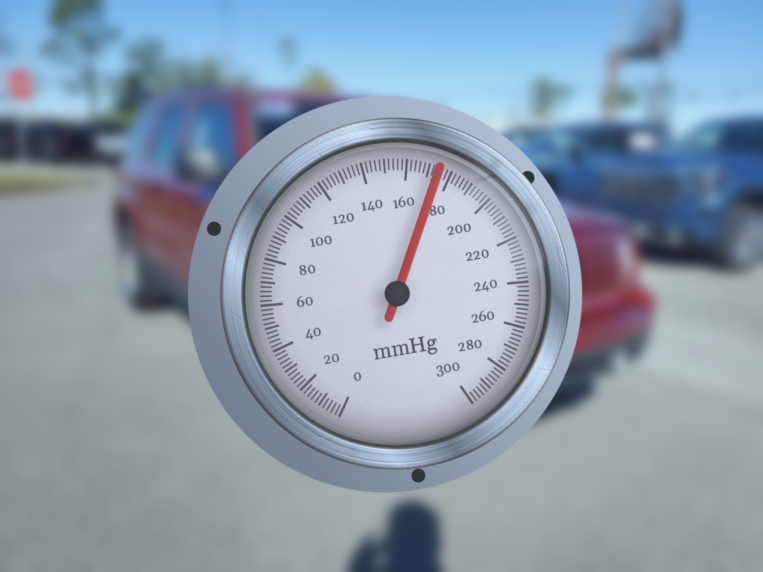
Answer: 174mmHg
